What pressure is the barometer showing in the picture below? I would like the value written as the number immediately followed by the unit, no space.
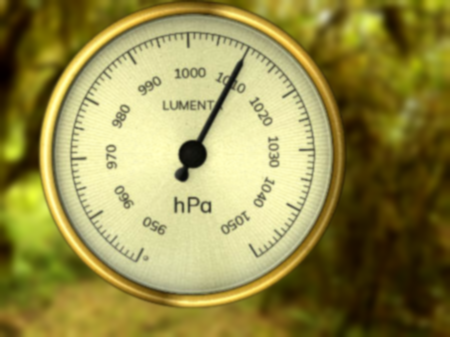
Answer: 1010hPa
